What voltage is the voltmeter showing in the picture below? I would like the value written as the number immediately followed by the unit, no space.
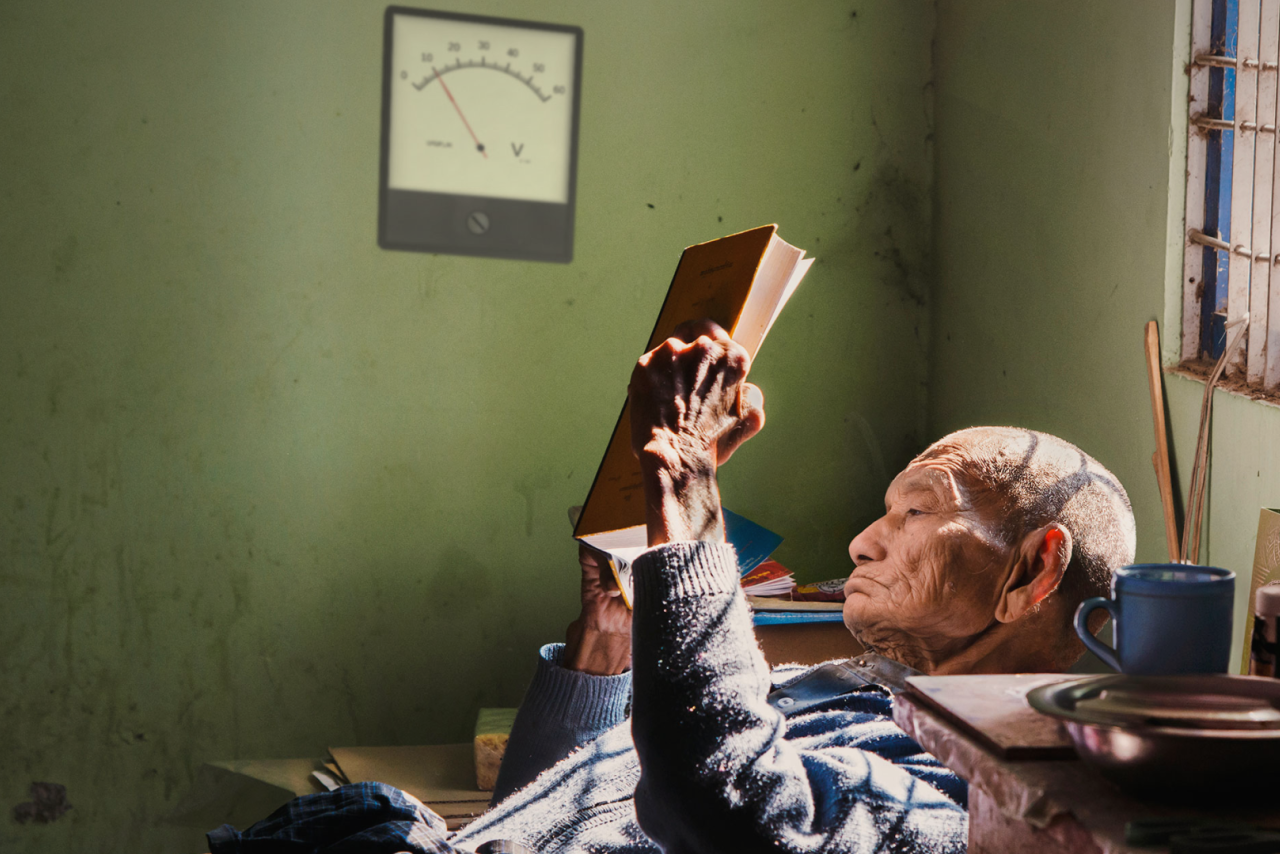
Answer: 10V
